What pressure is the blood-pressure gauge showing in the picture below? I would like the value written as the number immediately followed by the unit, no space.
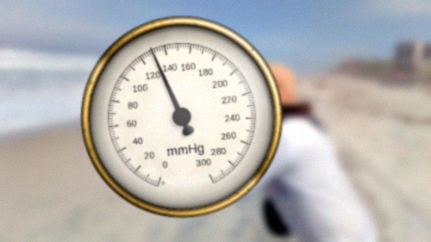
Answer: 130mmHg
